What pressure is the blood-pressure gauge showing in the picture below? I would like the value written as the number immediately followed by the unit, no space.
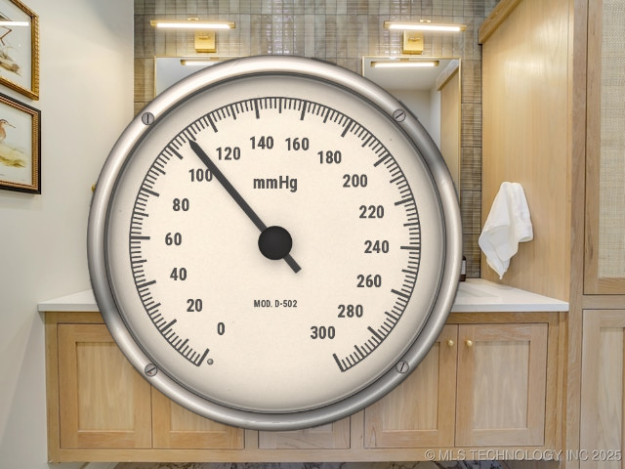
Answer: 108mmHg
